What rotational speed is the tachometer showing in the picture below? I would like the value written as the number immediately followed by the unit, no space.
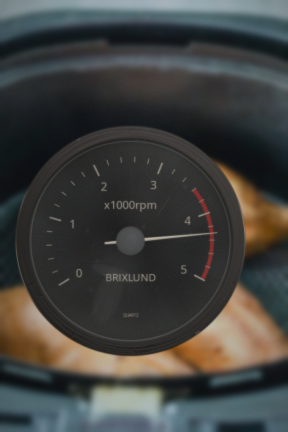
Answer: 4300rpm
